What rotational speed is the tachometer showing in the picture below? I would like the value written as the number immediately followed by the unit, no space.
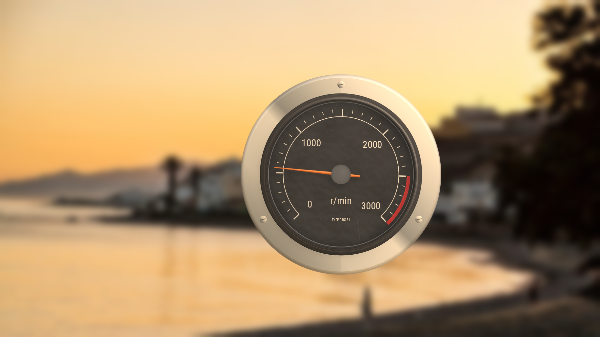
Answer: 550rpm
